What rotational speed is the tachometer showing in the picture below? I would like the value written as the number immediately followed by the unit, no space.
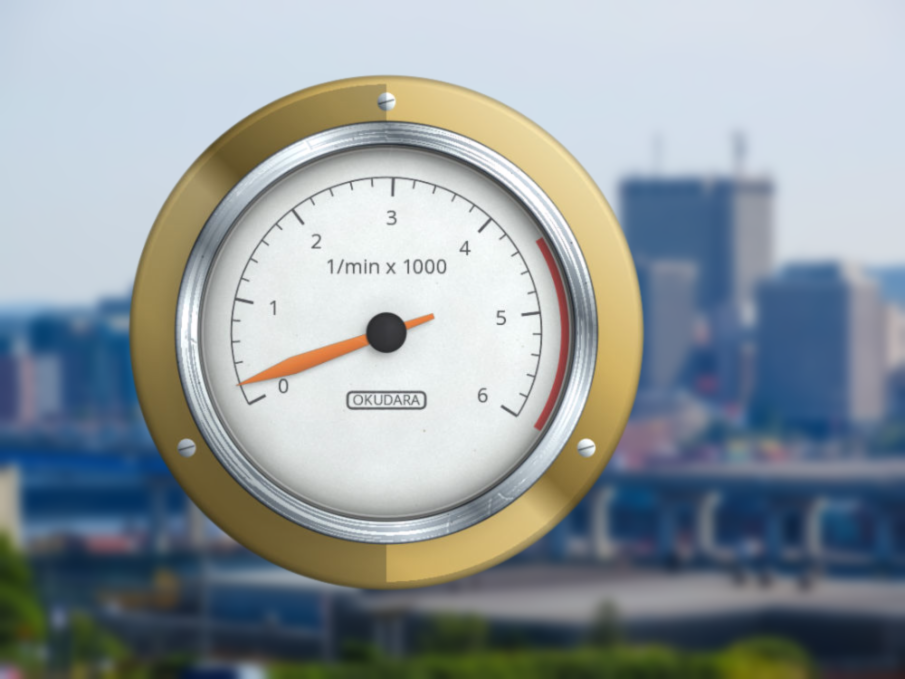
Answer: 200rpm
